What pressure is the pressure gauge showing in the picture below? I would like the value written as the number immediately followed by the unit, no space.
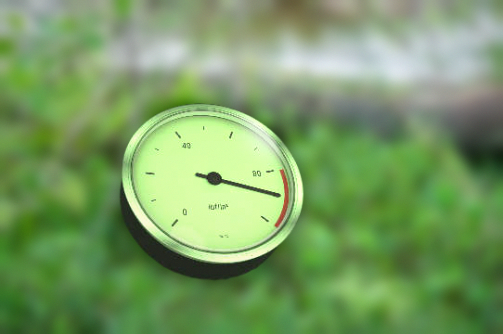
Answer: 90psi
